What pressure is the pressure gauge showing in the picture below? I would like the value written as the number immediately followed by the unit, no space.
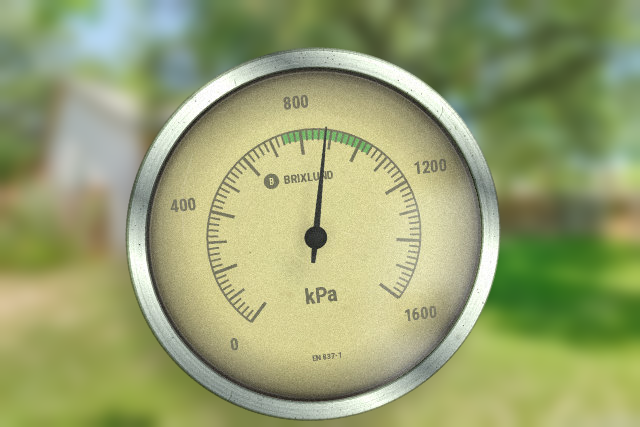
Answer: 880kPa
